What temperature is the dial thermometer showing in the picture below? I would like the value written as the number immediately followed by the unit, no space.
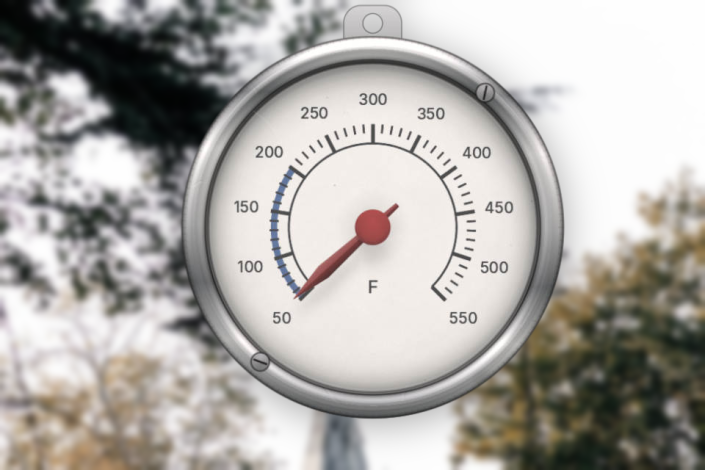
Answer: 55°F
